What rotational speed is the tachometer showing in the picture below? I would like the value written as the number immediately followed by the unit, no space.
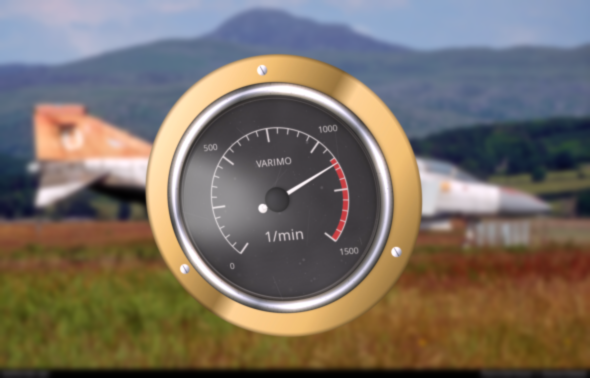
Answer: 1125rpm
